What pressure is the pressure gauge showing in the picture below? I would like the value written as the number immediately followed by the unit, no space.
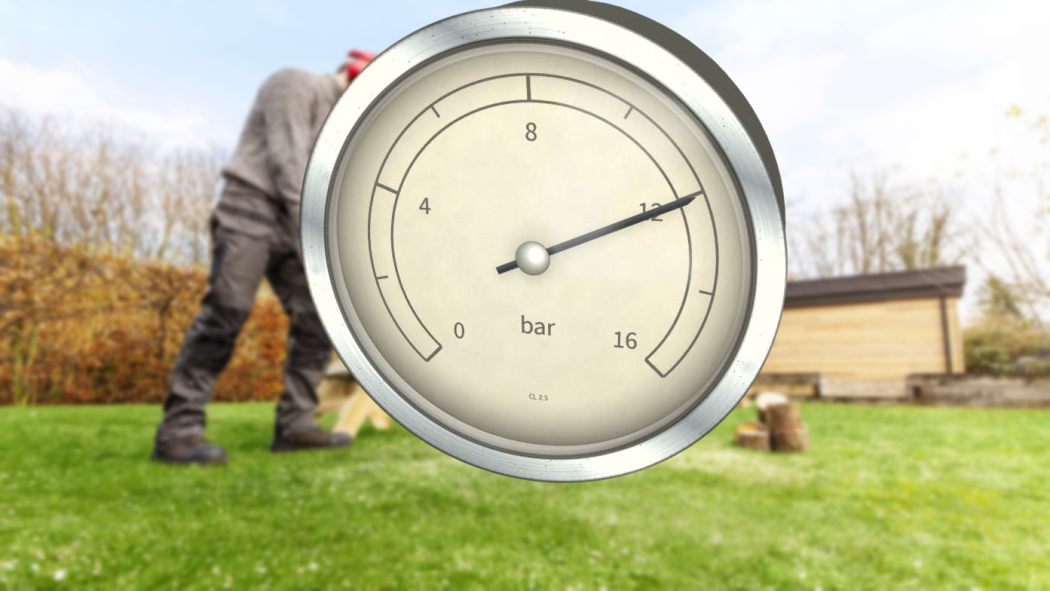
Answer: 12bar
